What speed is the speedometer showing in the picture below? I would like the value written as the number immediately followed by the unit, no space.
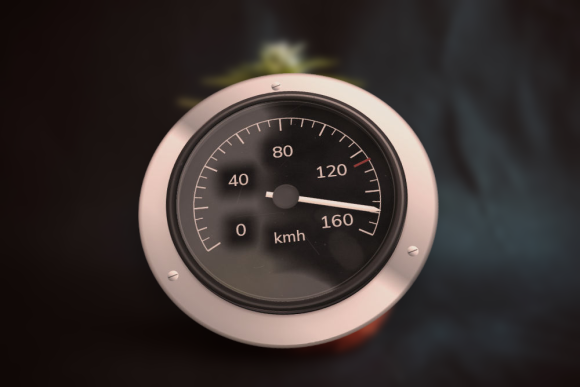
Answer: 150km/h
